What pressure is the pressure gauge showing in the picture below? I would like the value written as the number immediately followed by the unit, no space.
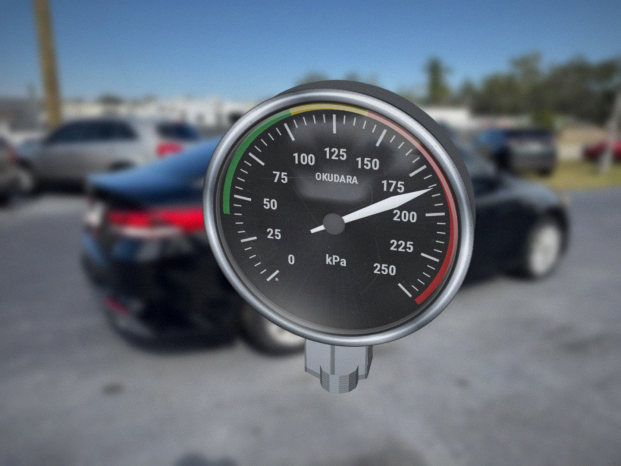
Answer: 185kPa
